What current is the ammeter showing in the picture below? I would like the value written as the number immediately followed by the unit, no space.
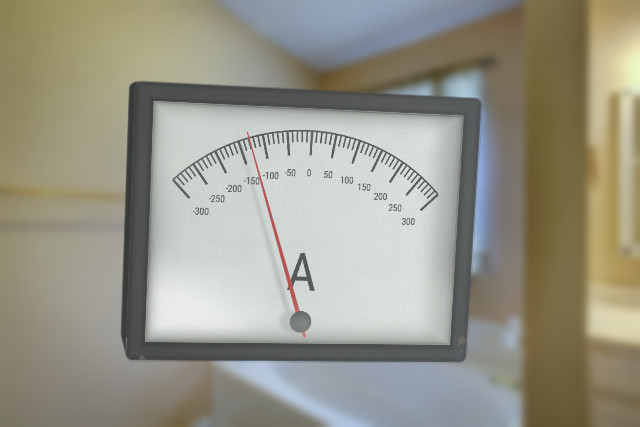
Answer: -130A
